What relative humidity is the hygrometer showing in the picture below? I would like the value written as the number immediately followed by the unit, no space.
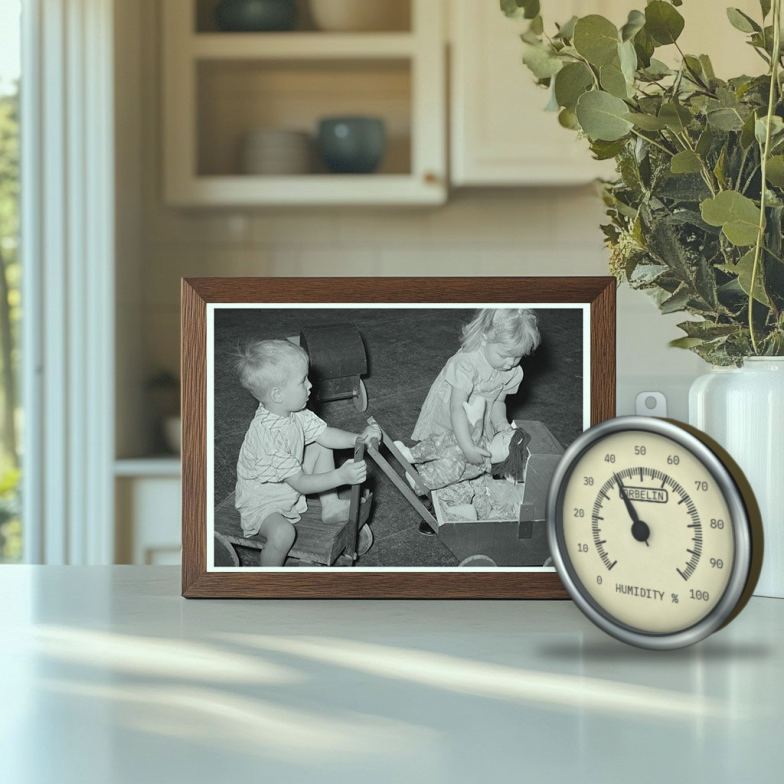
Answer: 40%
